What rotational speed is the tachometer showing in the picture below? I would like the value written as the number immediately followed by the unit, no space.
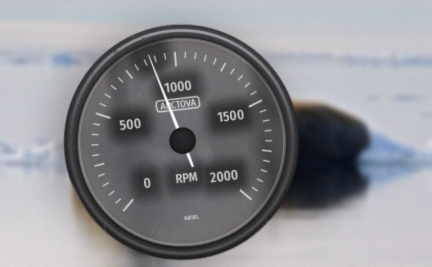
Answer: 875rpm
